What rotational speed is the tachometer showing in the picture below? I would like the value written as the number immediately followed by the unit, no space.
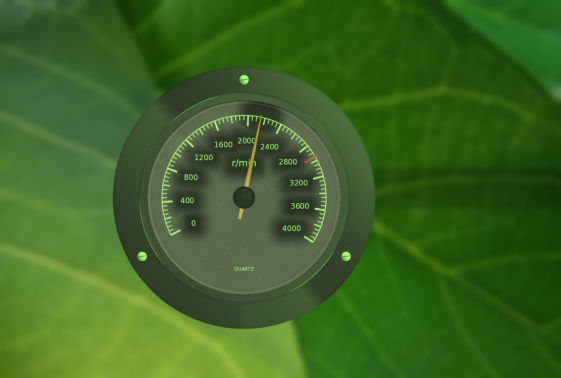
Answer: 2150rpm
